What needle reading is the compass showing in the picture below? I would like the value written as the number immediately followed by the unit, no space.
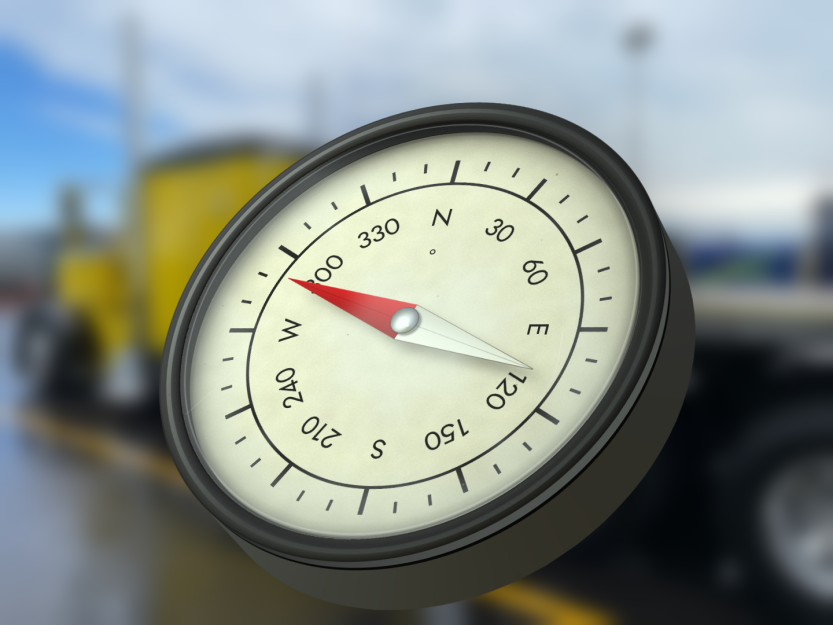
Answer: 290°
